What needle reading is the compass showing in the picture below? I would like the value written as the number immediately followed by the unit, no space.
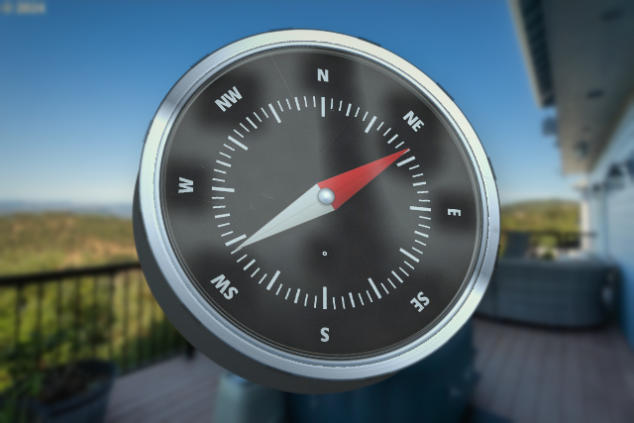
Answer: 55°
